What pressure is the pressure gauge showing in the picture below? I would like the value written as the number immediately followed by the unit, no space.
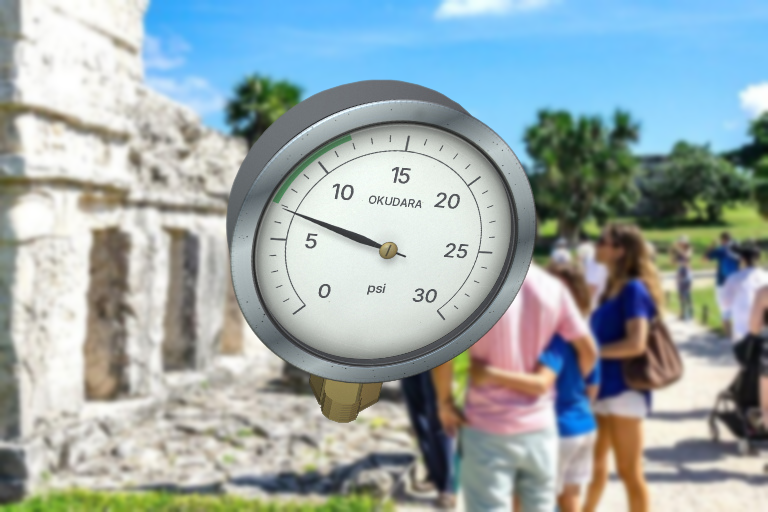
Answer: 7psi
